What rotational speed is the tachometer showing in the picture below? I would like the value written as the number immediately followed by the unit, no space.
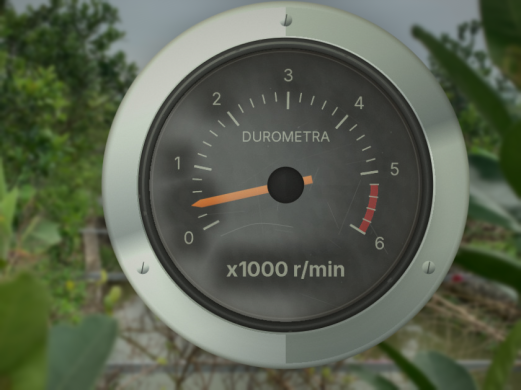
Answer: 400rpm
